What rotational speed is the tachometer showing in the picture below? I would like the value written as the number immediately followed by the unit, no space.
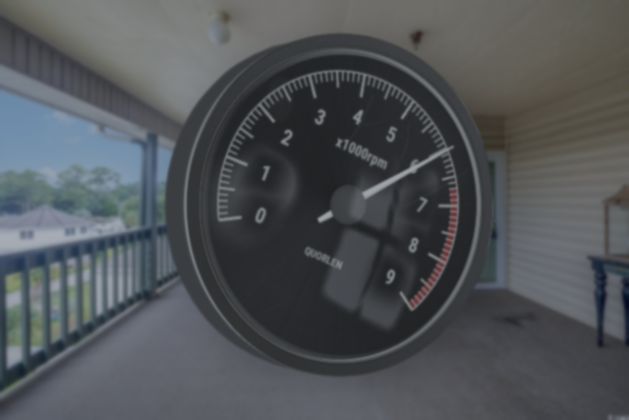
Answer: 6000rpm
